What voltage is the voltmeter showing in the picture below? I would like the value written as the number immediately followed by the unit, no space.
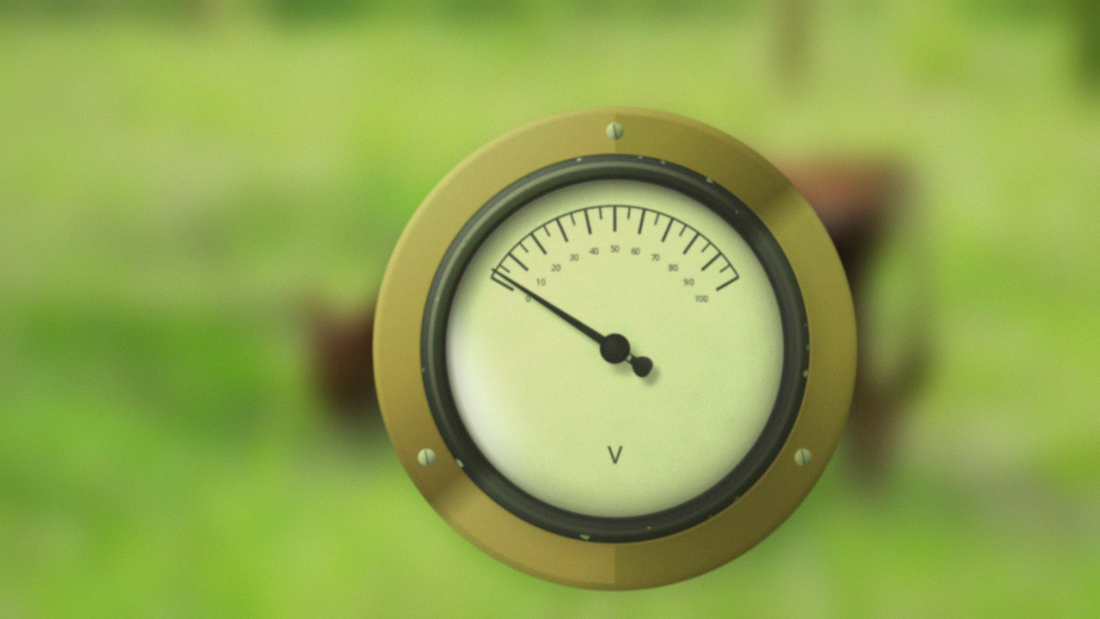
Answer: 2.5V
